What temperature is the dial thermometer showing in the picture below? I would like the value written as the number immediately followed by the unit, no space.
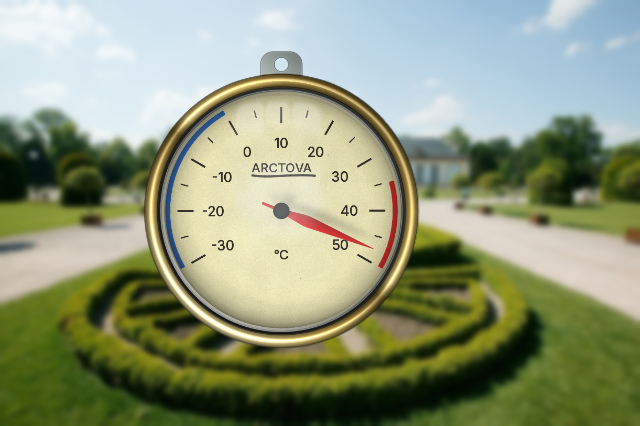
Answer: 47.5°C
